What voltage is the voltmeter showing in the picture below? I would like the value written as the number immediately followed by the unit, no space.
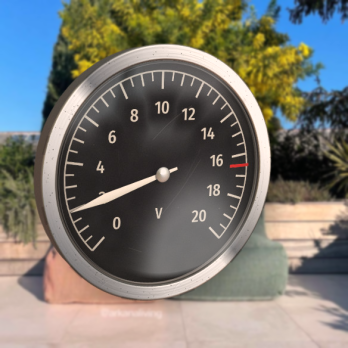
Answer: 2V
